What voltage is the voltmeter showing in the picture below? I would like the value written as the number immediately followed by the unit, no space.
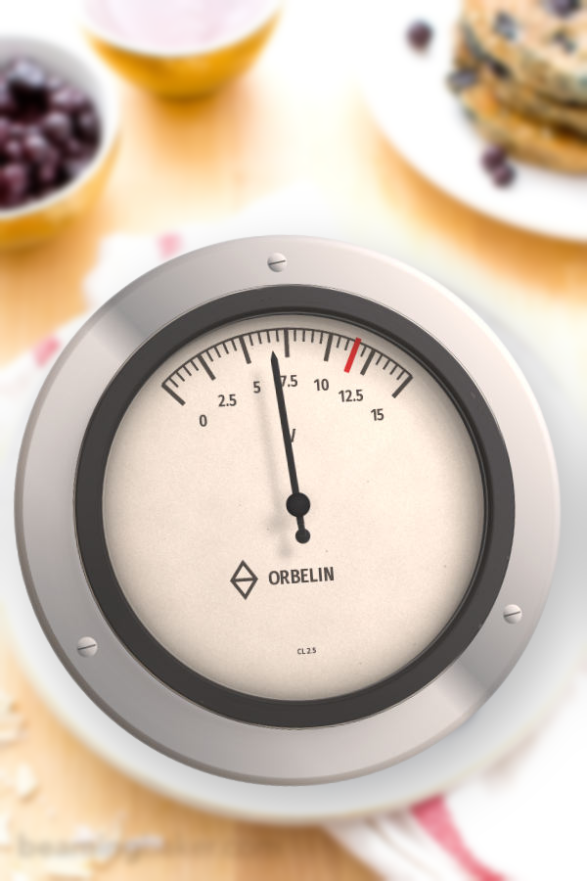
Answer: 6.5V
